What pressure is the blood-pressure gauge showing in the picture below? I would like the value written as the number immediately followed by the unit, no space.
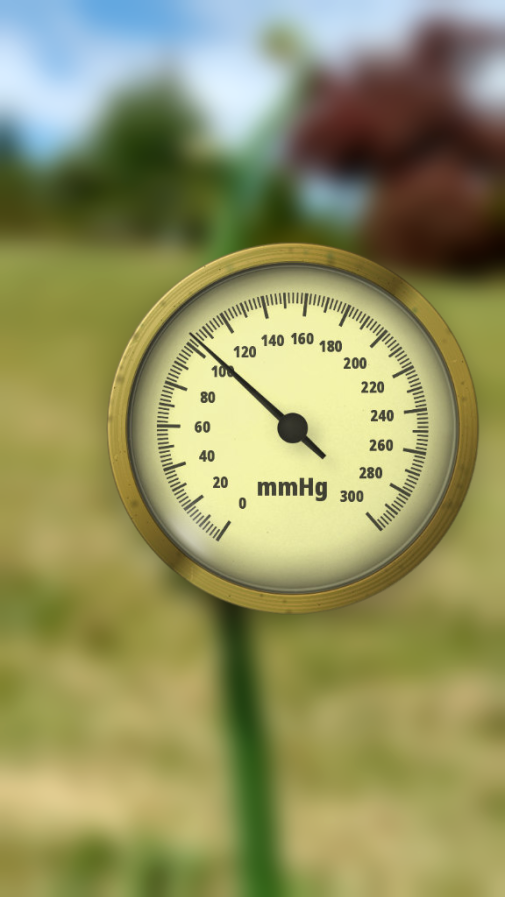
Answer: 104mmHg
